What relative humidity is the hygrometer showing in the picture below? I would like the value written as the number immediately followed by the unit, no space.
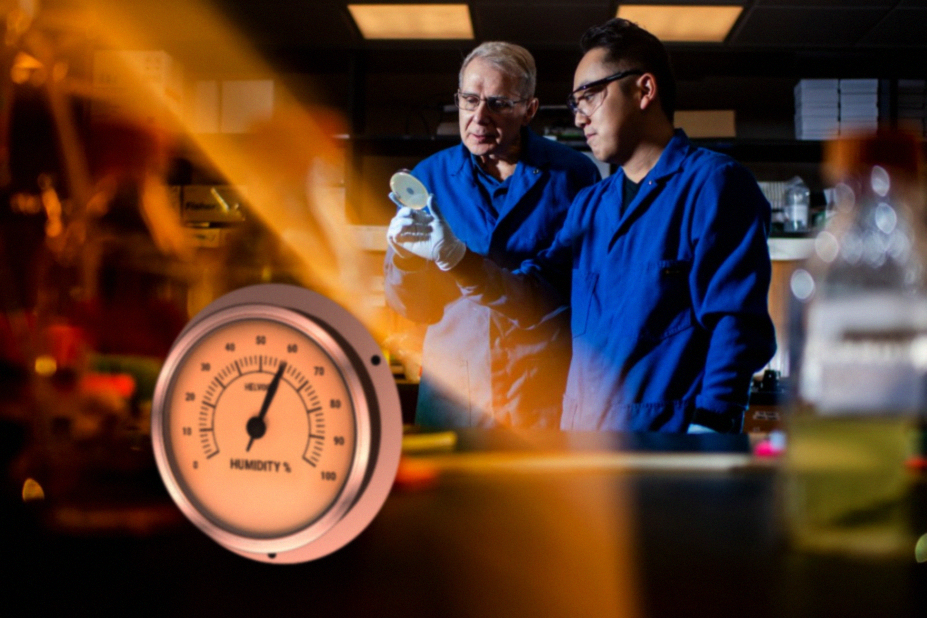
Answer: 60%
